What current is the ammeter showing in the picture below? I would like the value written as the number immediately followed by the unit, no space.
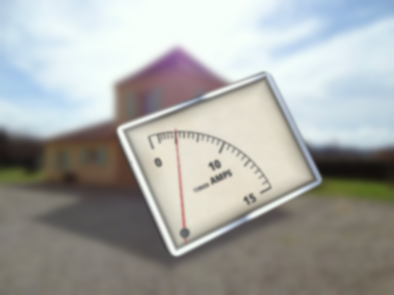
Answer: 5A
